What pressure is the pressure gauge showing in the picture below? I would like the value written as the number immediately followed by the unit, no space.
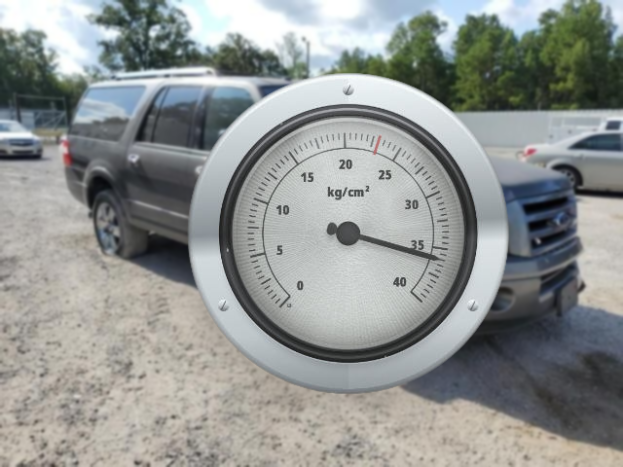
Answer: 36kg/cm²
